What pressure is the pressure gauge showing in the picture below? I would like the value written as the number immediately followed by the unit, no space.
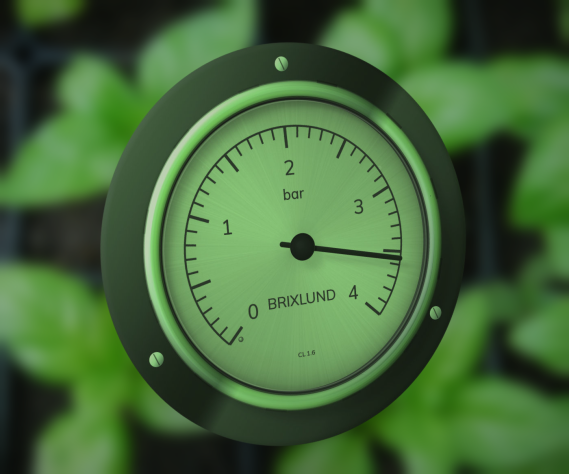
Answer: 3.55bar
